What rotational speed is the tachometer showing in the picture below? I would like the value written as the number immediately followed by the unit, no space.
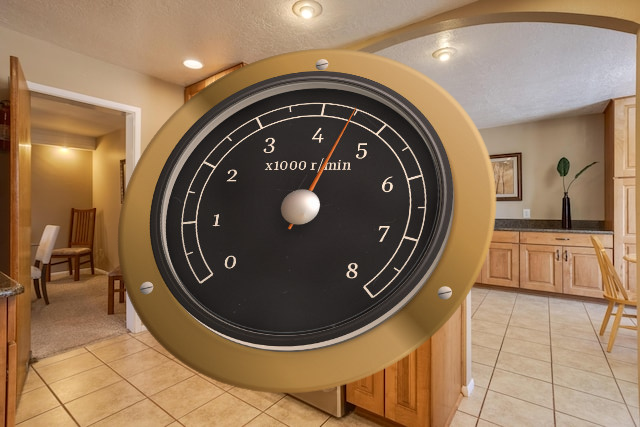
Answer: 4500rpm
